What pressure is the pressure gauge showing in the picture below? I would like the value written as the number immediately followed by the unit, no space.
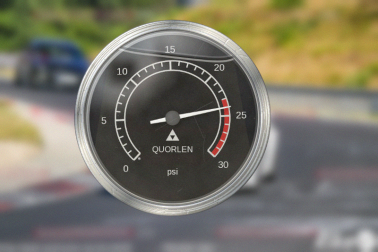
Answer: 24psi
